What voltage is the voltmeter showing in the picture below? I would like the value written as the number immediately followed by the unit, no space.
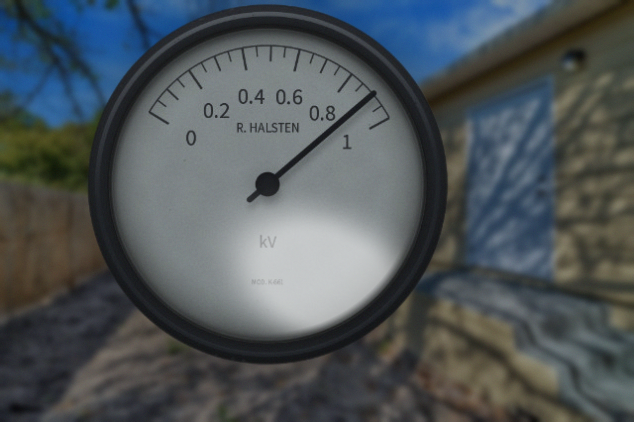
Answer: 0.9kV
